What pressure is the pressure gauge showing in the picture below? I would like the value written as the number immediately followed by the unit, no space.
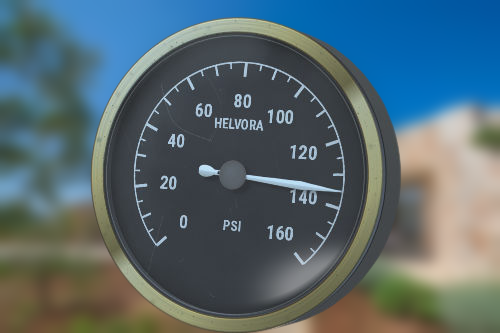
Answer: 135psi
